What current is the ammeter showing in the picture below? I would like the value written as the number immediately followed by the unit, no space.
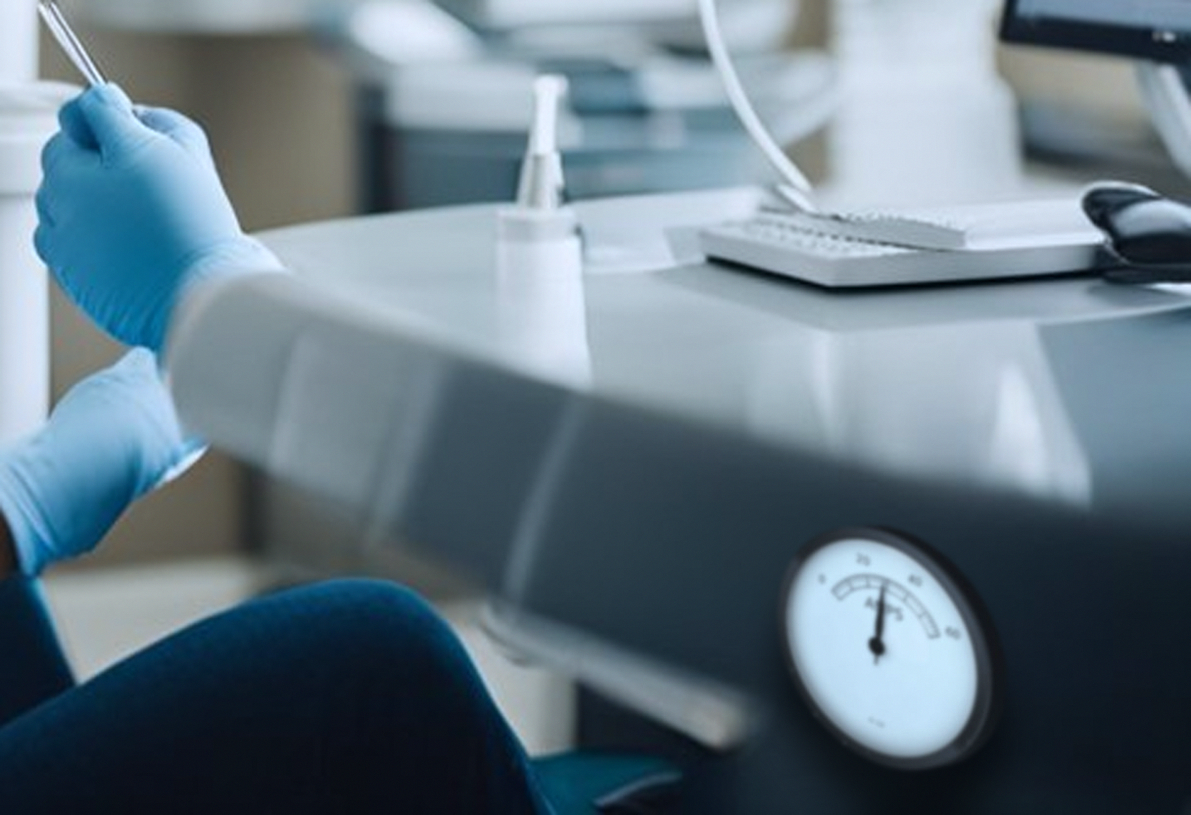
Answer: 30A
